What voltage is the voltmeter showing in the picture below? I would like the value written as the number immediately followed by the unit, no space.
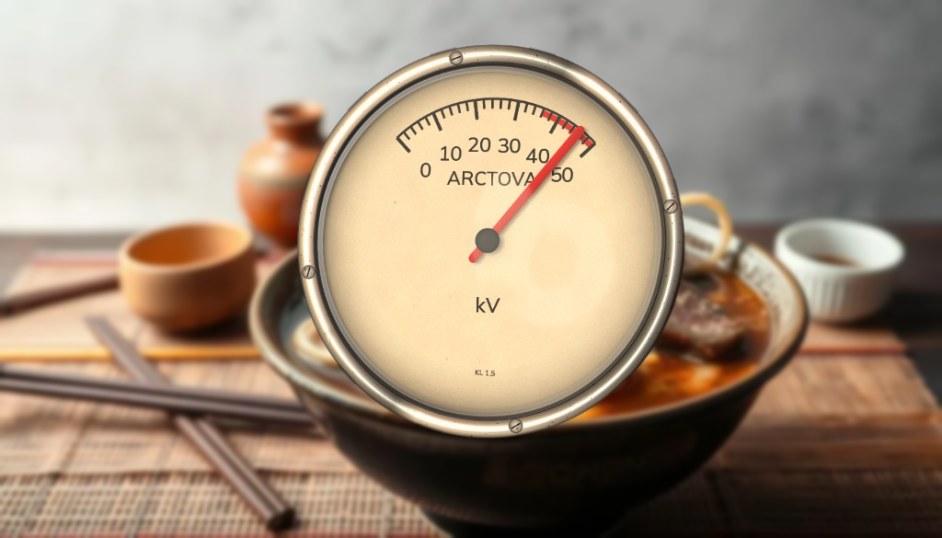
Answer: 46kV
